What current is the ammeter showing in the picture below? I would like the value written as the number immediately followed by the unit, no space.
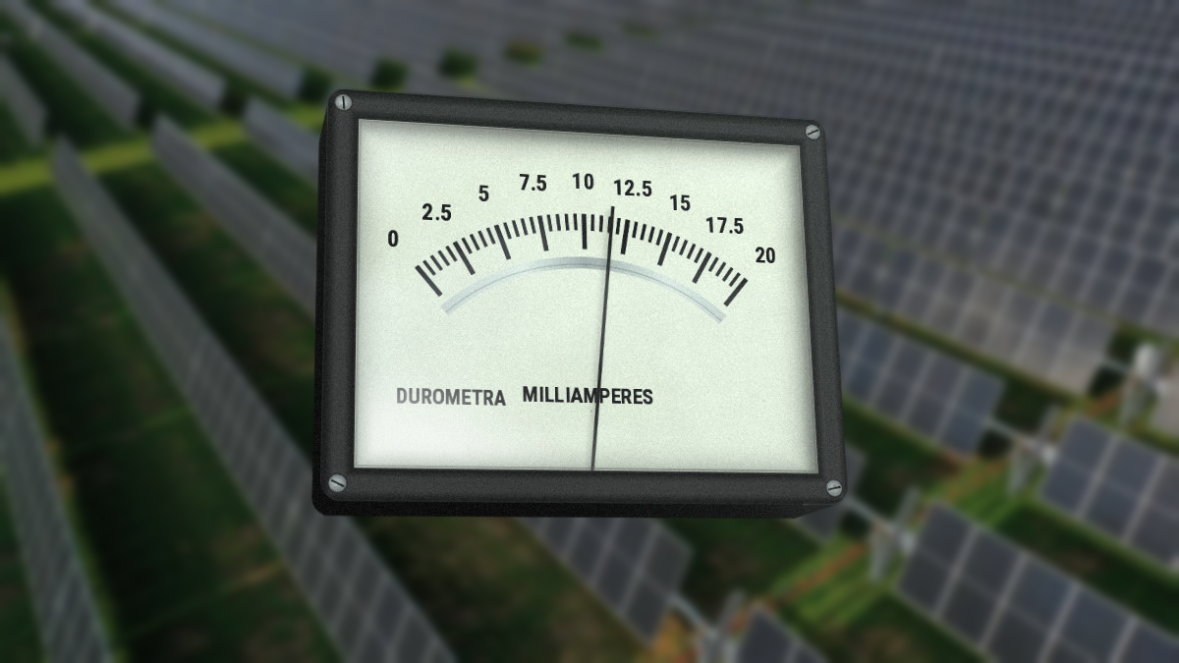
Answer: 11.5mA
